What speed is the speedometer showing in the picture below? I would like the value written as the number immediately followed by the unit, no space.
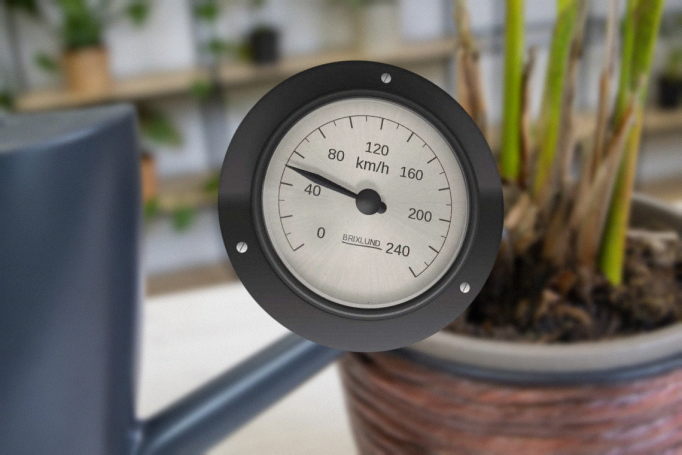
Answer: 50km/h
